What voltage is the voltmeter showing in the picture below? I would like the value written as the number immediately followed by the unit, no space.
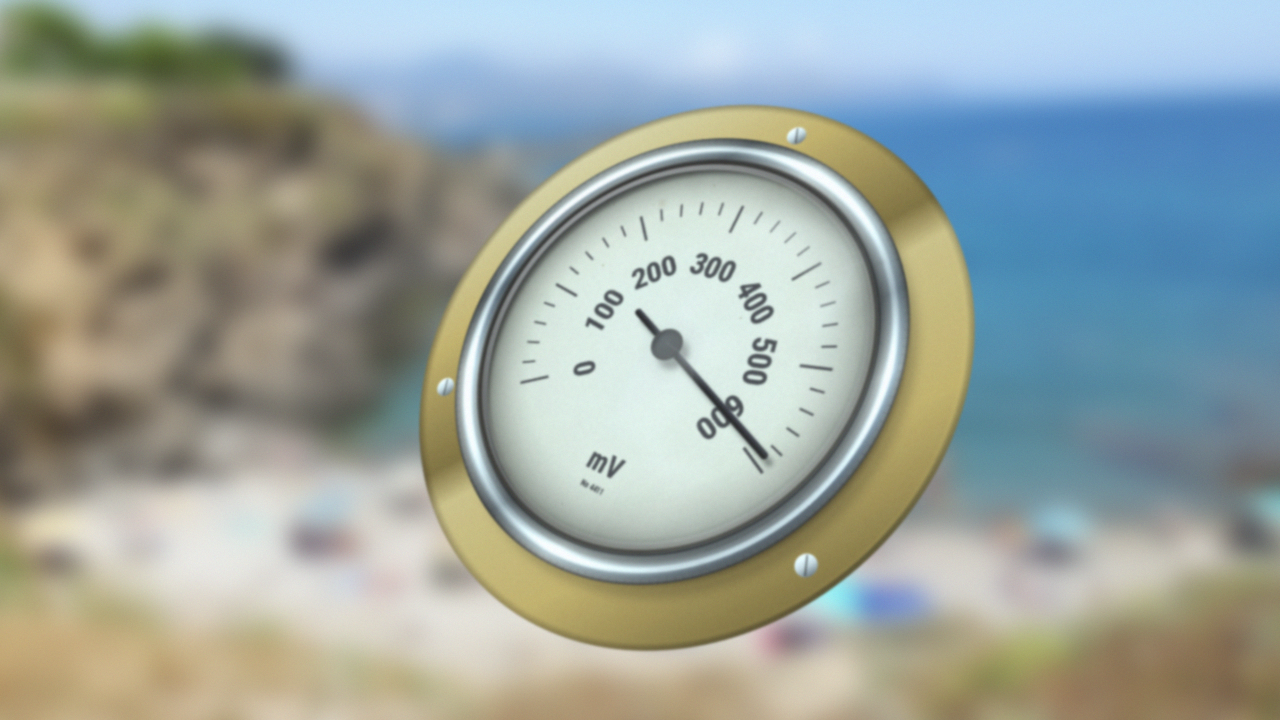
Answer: 590mV
